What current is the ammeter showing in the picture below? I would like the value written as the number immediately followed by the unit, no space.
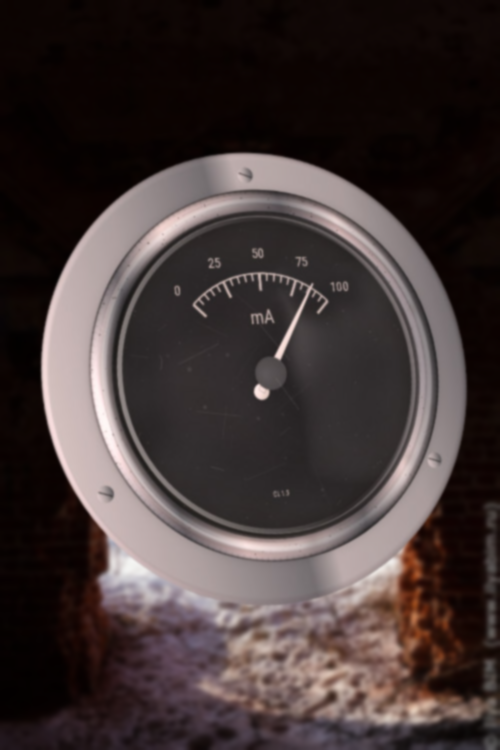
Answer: 85mA
